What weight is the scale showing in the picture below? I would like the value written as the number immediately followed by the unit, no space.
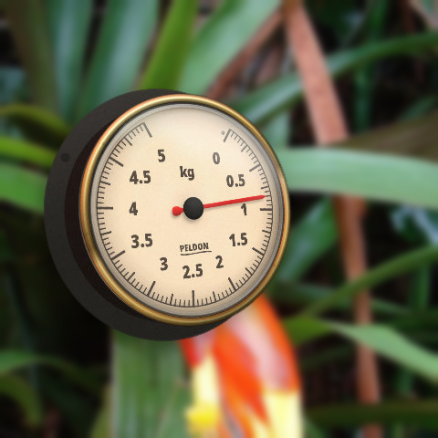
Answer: 0.85kg
